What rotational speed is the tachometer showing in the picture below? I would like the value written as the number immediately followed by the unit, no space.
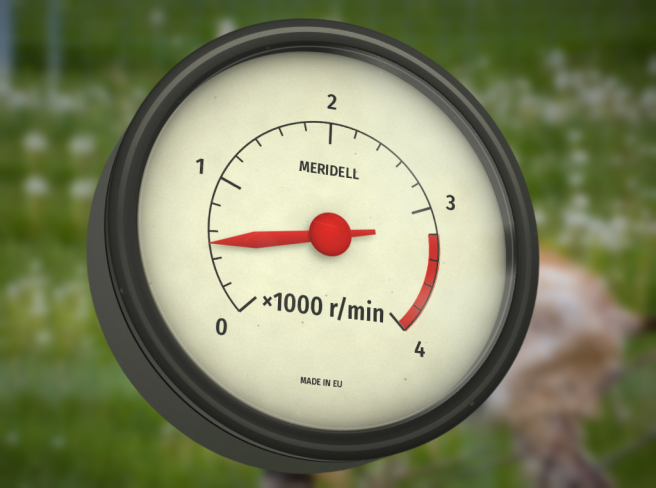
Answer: 500rpm
